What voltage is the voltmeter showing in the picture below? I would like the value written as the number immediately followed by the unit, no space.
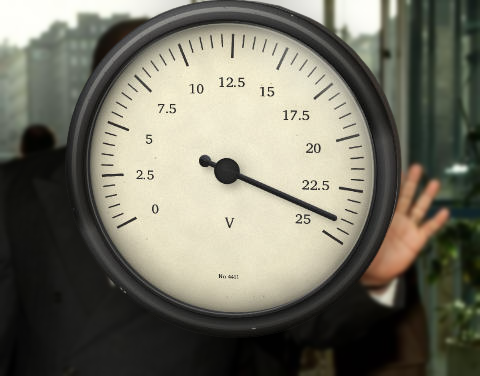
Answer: 24V
